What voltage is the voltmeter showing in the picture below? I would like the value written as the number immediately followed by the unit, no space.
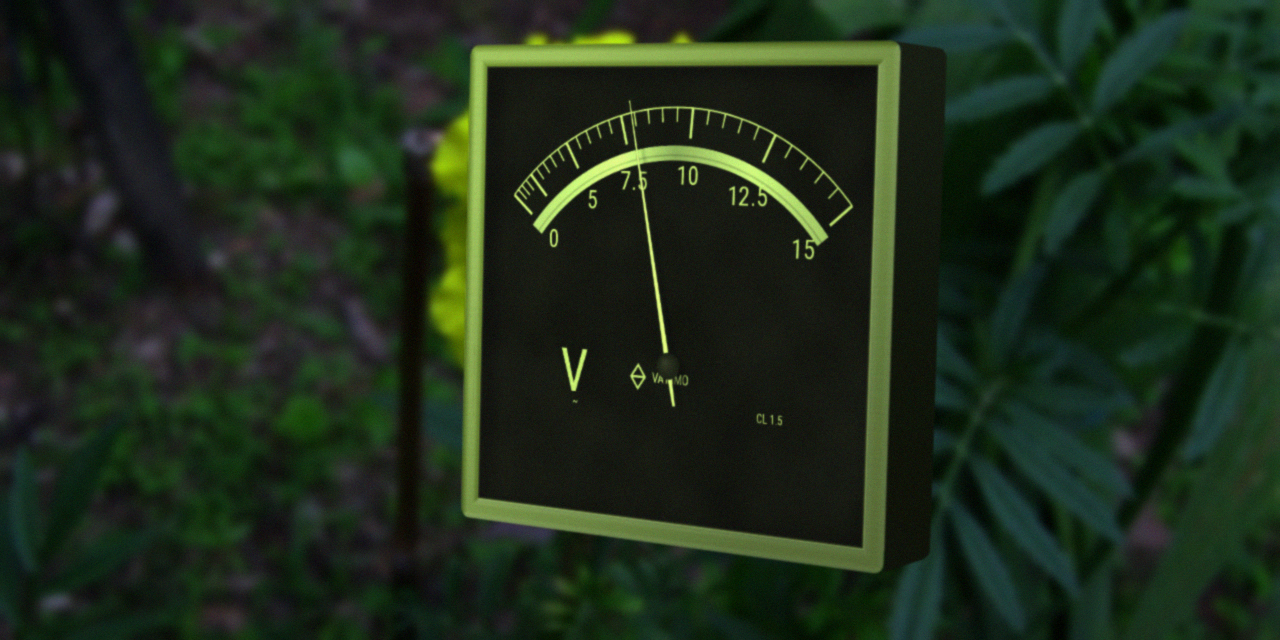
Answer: 8V
